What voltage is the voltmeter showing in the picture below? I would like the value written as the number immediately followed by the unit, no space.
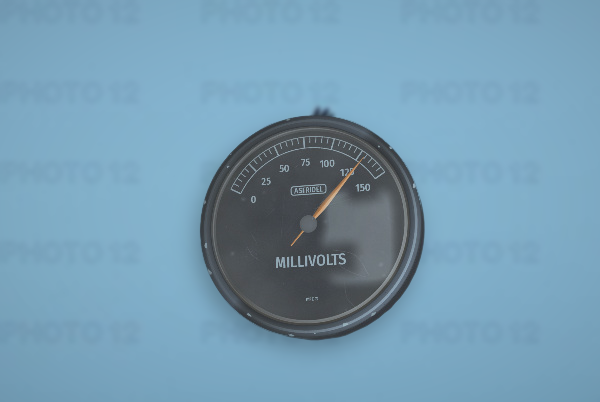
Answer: 130mV
